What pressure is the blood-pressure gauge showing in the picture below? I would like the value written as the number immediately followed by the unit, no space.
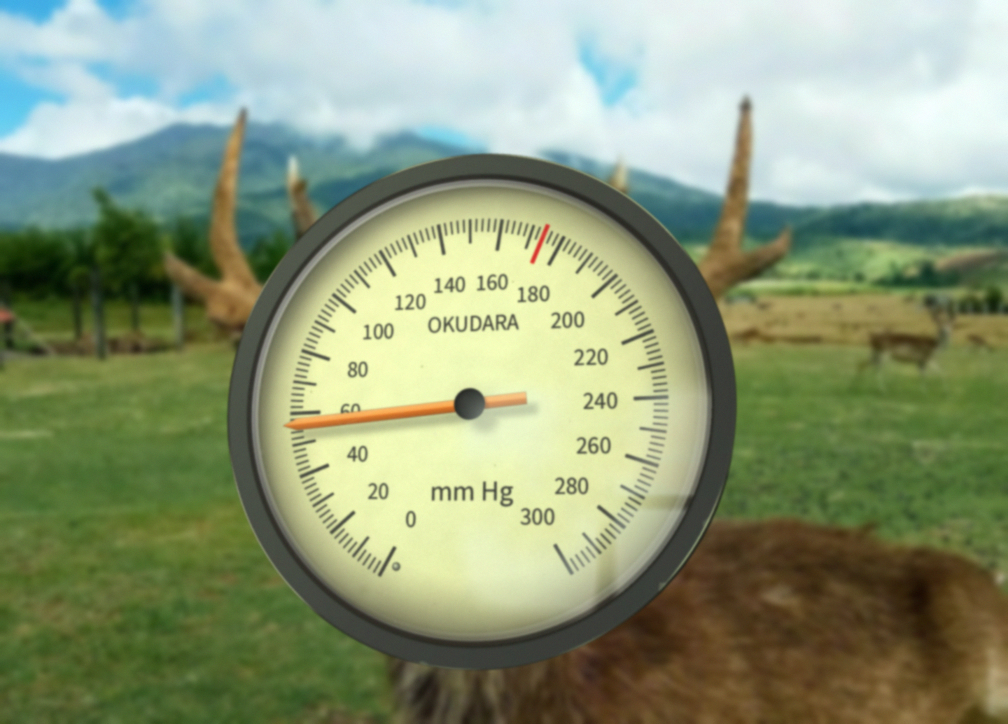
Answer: 56mmHg
